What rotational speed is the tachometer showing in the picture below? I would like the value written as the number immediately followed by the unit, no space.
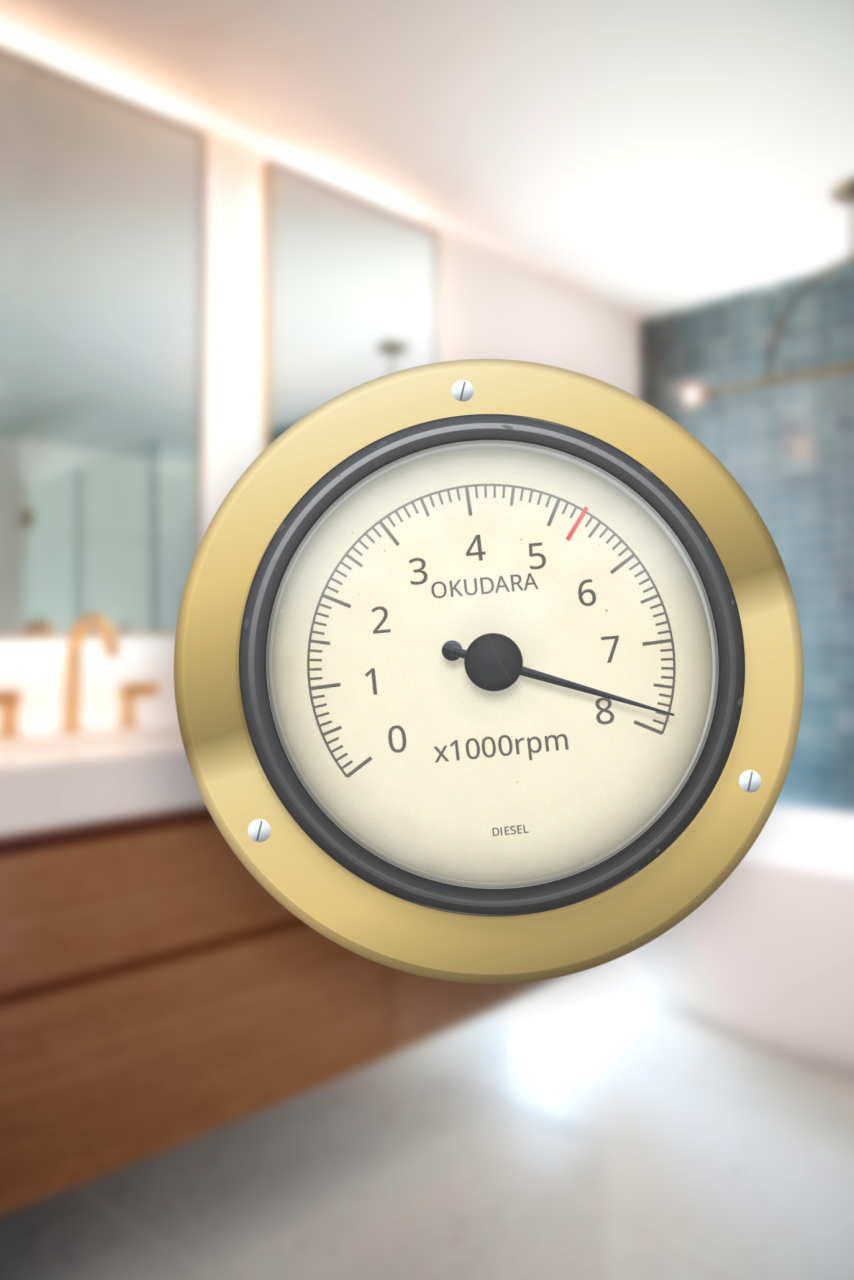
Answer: 7800rpm
